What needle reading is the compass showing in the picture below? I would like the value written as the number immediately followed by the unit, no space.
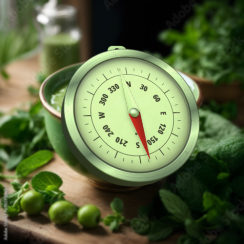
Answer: 170°
